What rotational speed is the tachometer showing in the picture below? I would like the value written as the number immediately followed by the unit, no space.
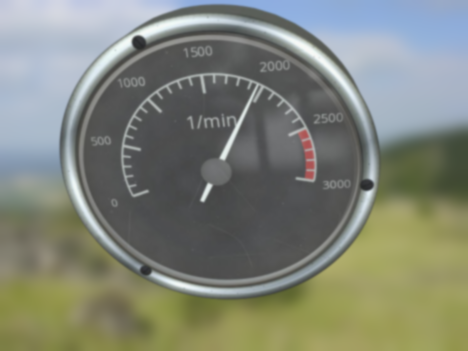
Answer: 1950rpm
